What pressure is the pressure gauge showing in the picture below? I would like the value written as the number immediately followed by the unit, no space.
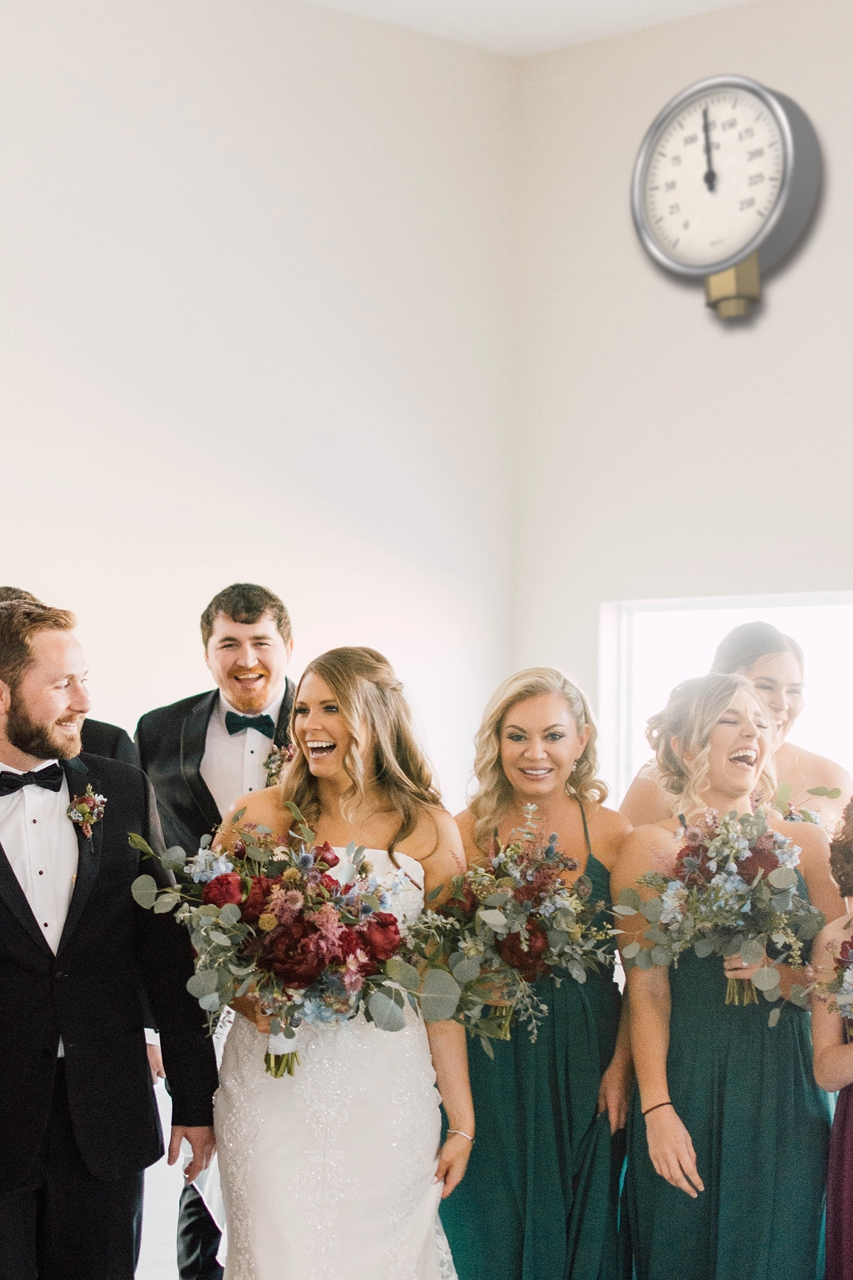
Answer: 125kPa
